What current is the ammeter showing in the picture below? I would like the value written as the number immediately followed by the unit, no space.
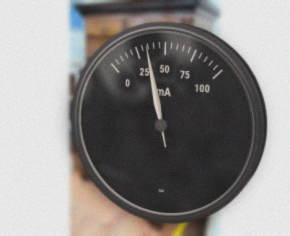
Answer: 35mA
